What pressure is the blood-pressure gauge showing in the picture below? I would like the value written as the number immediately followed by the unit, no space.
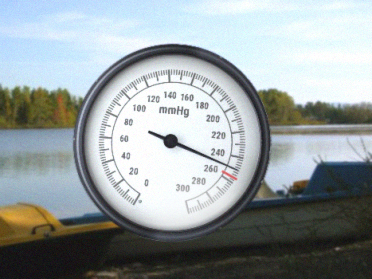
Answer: 250mmHg
